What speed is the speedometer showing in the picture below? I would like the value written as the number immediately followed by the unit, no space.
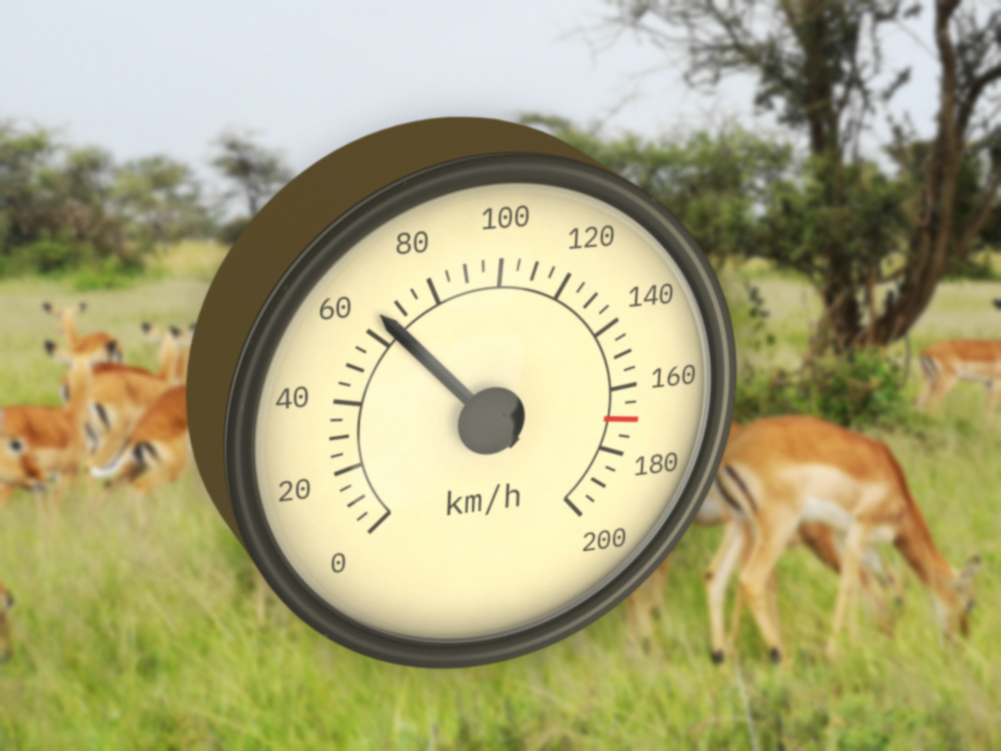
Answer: 65km/h
